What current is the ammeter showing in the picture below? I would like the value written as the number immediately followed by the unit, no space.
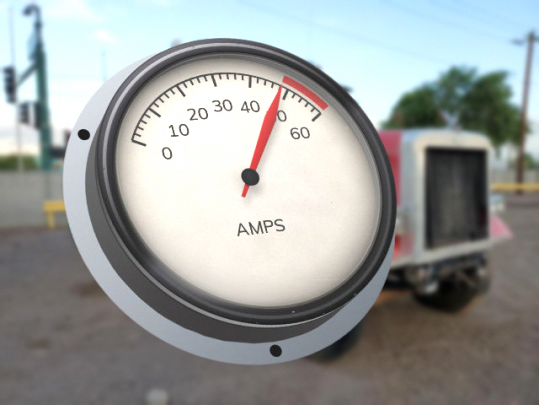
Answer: 48A
